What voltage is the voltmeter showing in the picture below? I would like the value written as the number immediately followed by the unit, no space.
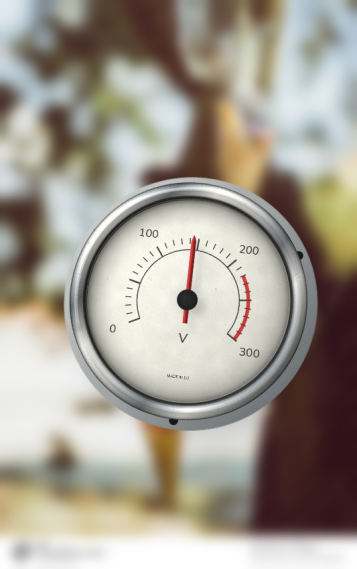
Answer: 145V
